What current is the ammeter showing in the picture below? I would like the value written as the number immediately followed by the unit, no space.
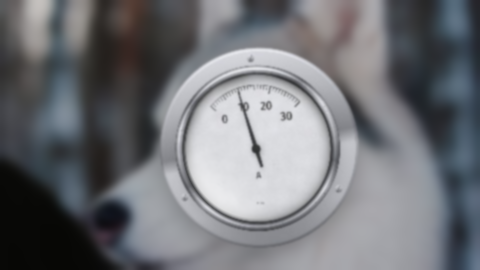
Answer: 10A
